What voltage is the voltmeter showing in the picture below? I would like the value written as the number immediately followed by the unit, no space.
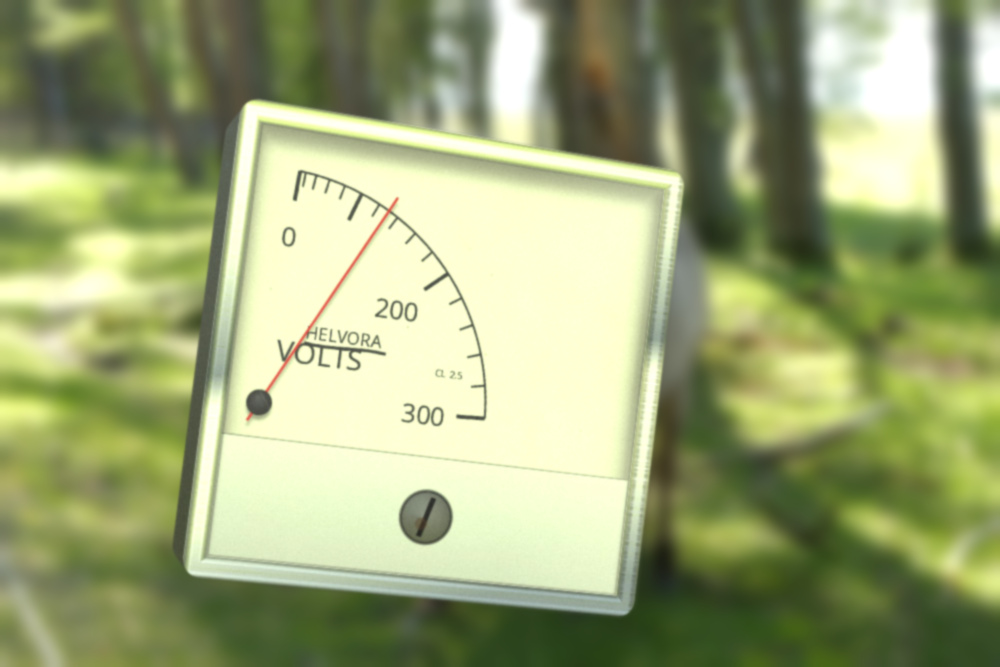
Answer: 130V
